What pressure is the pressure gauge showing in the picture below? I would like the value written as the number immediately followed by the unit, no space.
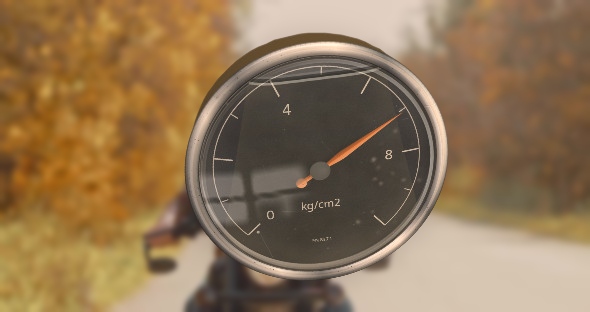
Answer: 7kg/cm²
